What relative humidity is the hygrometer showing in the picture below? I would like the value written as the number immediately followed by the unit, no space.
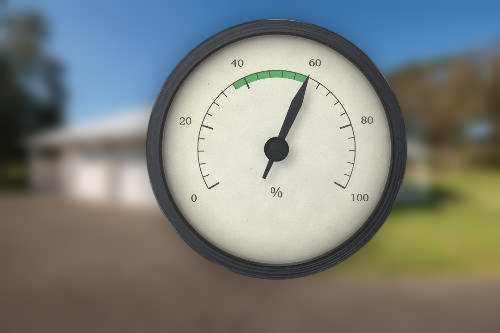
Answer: 60%
